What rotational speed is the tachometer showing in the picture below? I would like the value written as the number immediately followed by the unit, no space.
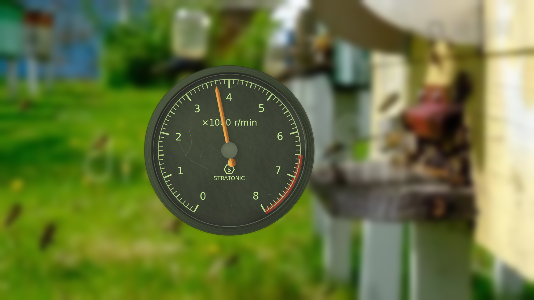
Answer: 3700rpm
